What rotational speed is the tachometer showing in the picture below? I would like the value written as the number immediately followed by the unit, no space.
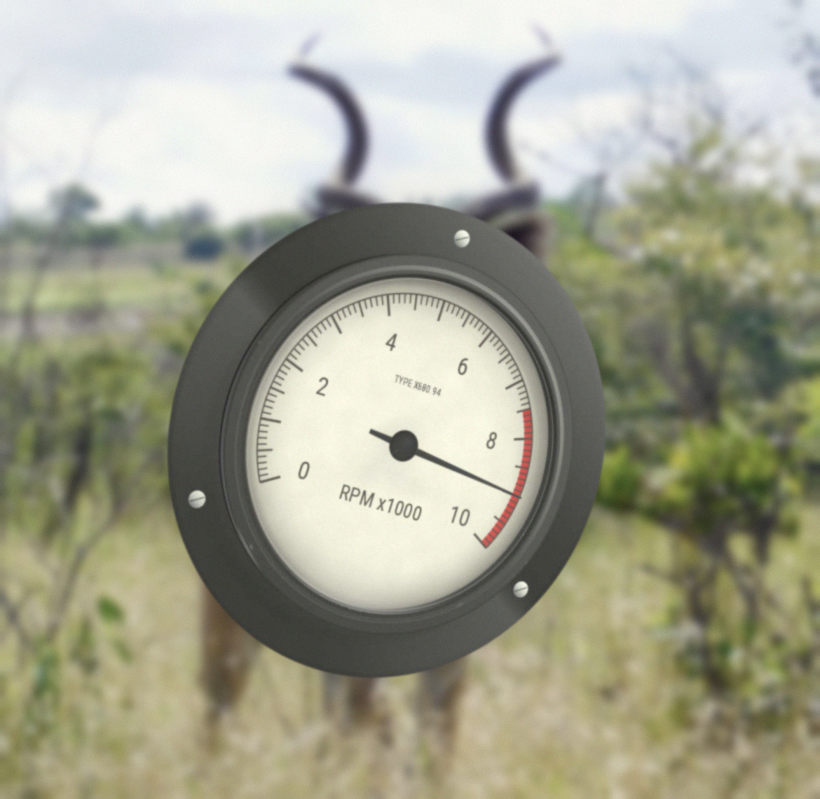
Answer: 9000rpm
